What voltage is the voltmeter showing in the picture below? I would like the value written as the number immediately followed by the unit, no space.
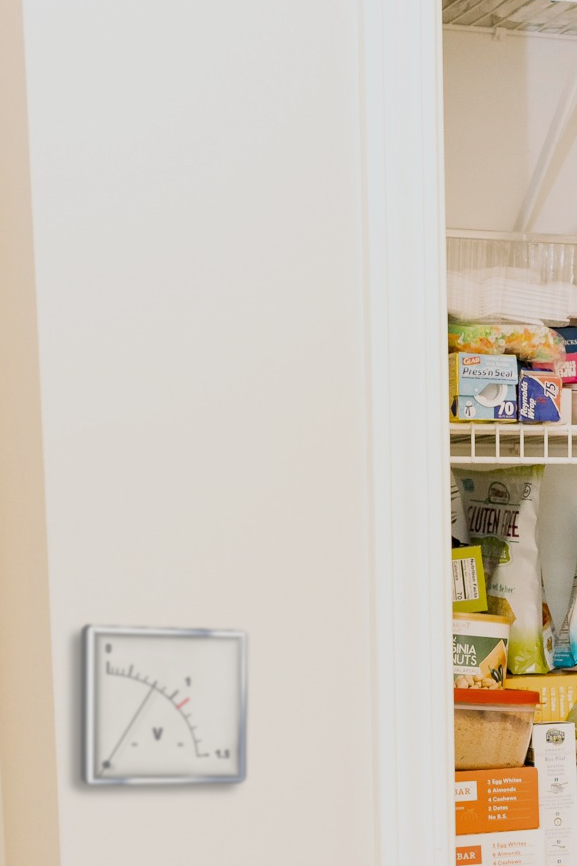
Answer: 0.8V
